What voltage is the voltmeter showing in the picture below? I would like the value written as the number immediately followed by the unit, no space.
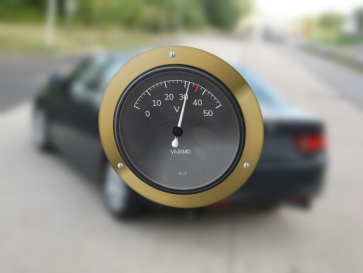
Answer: 32V
